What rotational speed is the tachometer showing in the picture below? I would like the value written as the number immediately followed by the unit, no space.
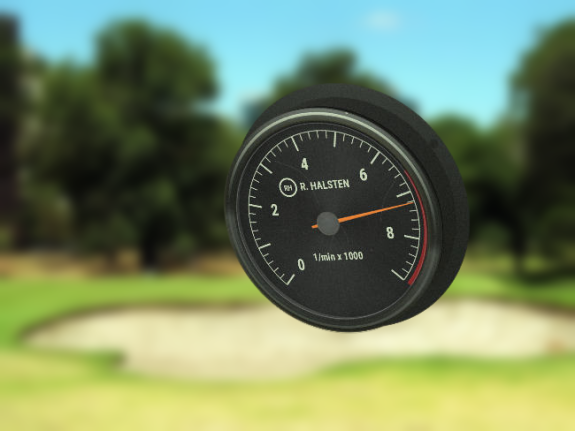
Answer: 7200rpm
